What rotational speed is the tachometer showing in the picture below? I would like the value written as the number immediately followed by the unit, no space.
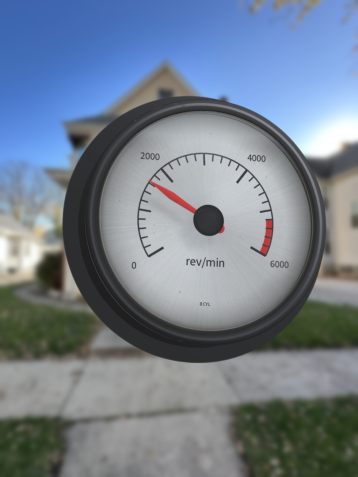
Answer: 1600rpm
